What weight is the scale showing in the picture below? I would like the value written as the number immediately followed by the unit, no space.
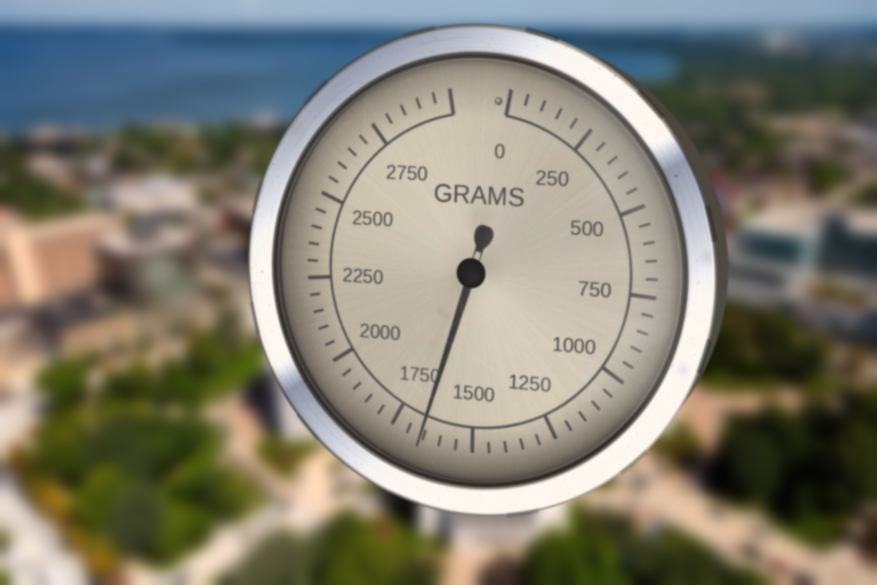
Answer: 1650g
